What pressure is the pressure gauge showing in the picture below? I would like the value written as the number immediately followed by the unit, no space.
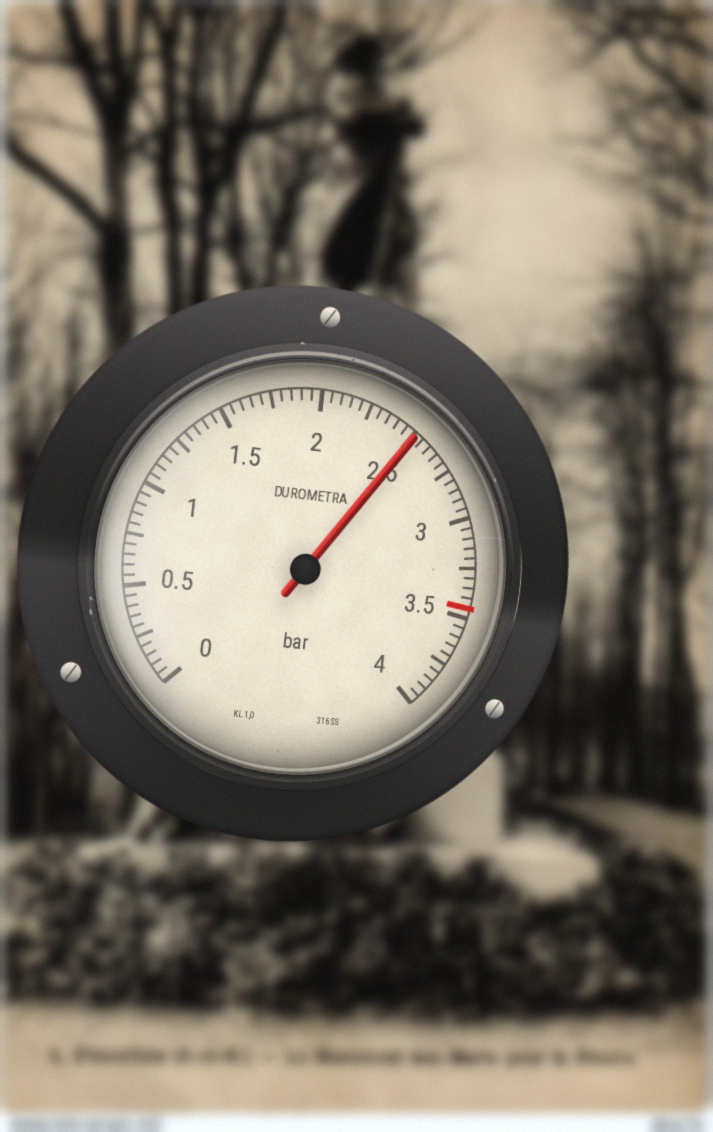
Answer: 2.5bar
